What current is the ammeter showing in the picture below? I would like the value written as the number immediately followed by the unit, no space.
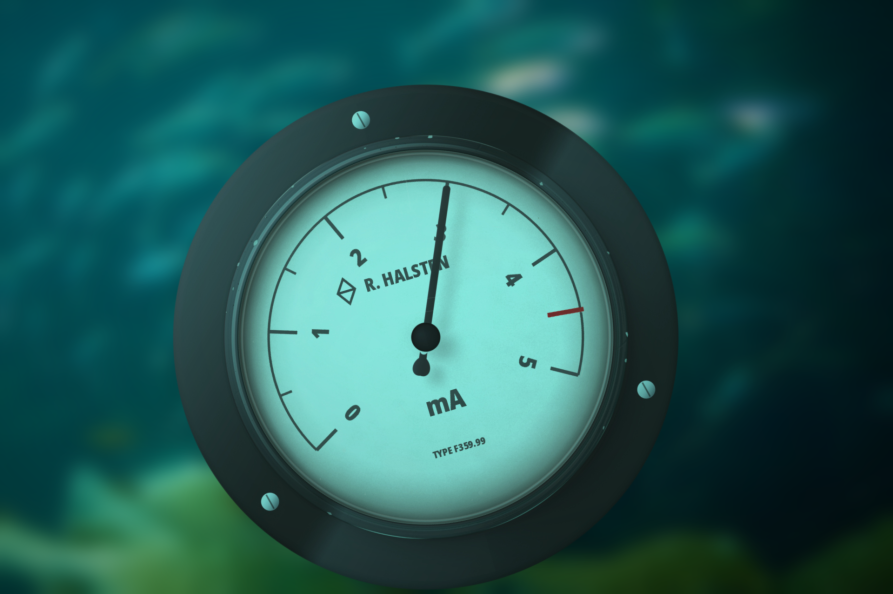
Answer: 3mA
